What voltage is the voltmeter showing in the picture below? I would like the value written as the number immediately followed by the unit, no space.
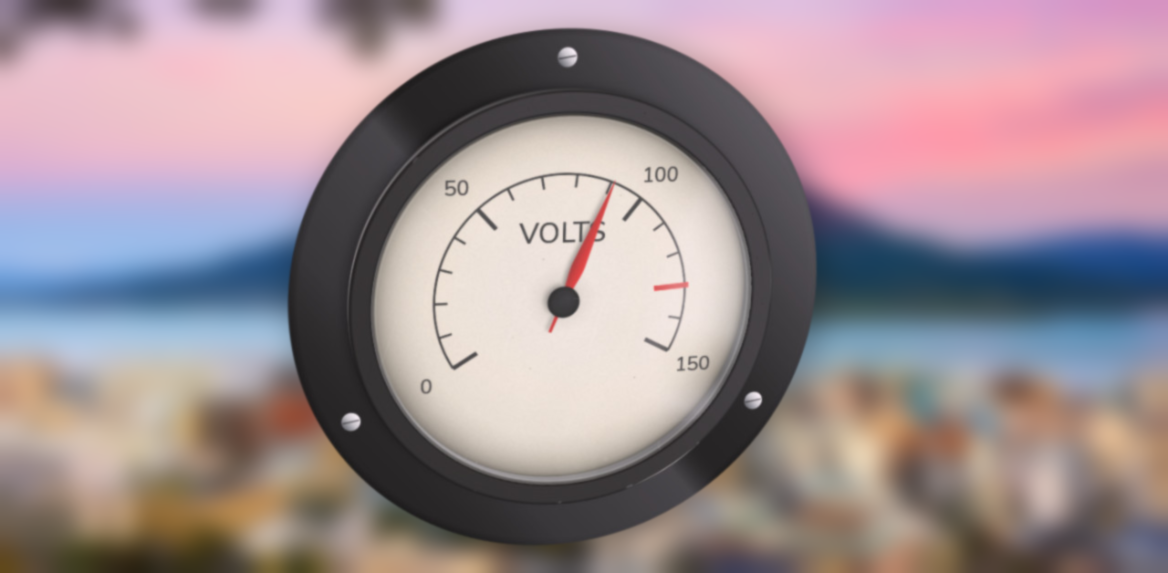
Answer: 90V
